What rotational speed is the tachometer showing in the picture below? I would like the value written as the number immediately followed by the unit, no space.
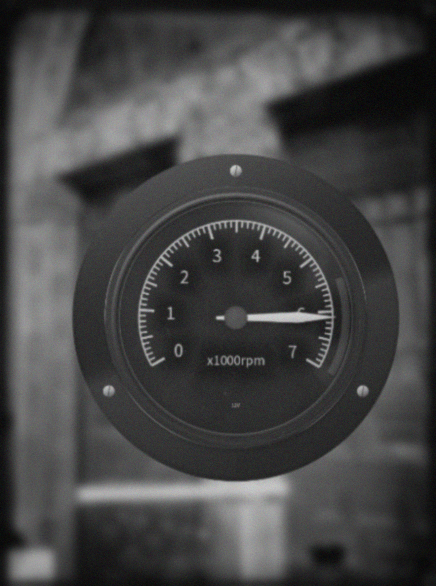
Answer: 6100rpm
